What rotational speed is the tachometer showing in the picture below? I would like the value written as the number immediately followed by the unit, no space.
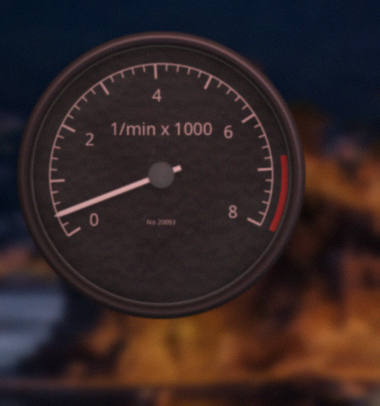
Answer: 400rpm
